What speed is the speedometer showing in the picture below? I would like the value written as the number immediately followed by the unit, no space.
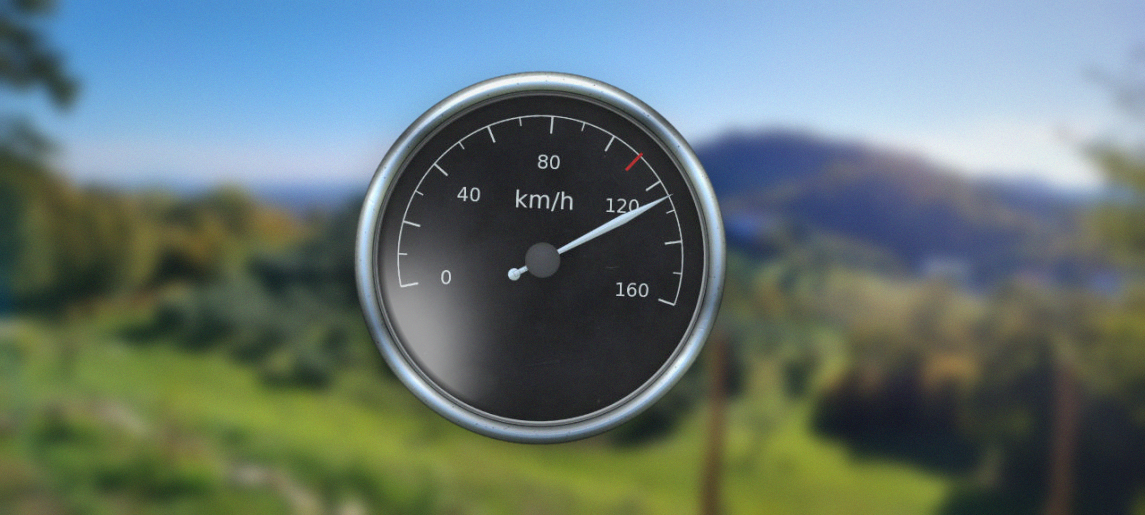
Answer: 125km/h
